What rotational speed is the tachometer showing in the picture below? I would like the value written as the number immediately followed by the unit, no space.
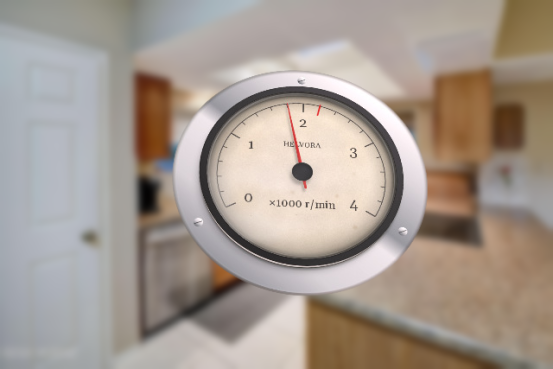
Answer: 1800rpm
